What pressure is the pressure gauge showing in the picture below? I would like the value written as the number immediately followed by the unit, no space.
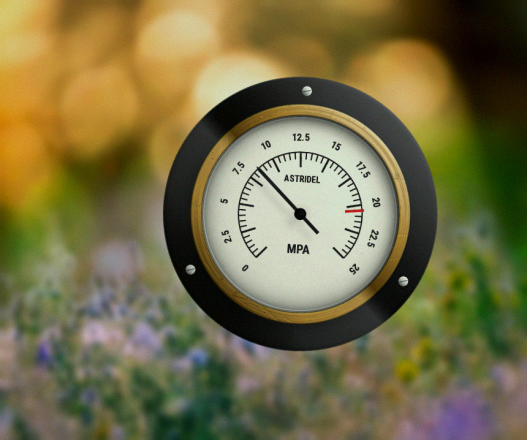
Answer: 8.5MPa
